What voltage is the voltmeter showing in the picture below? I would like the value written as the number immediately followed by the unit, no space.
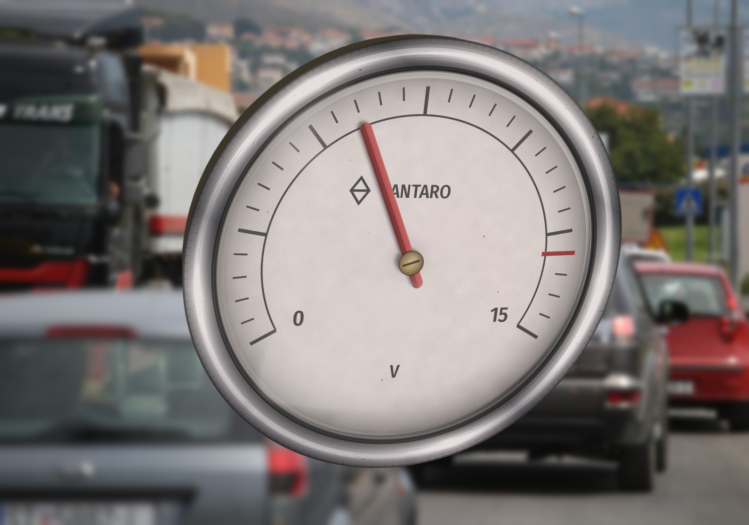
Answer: 6V
